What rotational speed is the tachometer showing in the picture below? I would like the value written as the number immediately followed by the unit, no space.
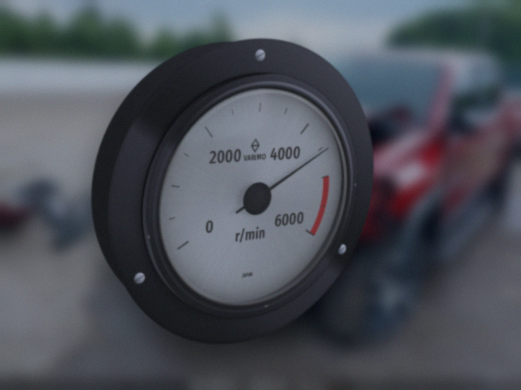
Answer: 4500rpm
